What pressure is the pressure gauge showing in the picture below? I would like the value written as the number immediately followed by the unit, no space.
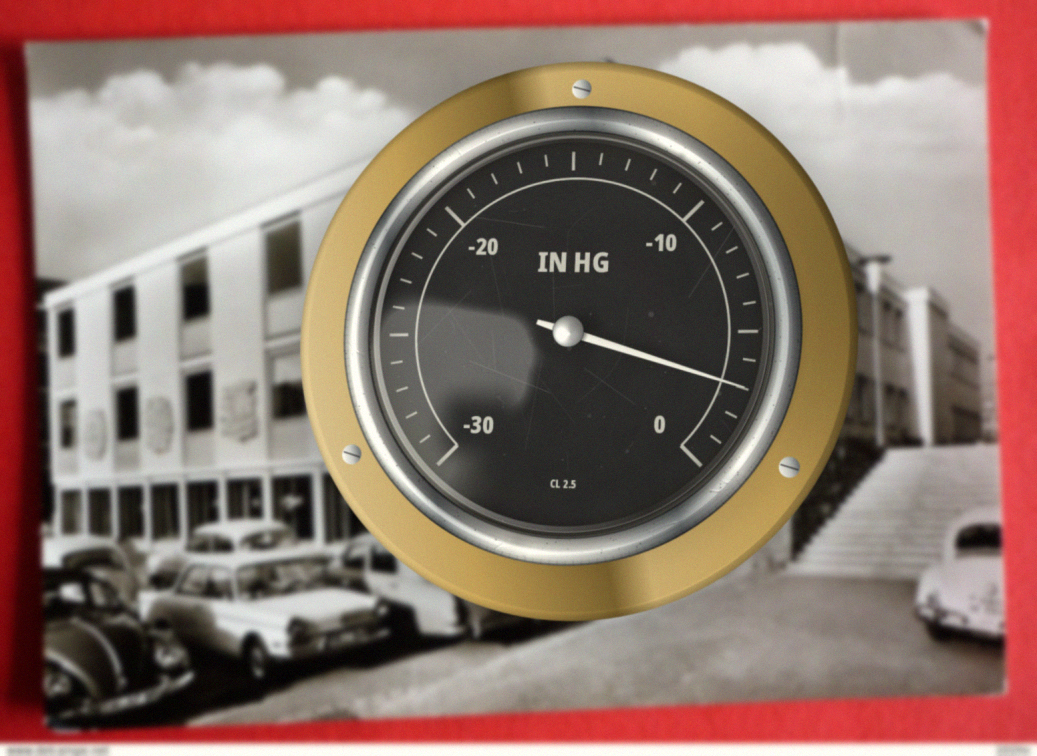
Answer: -3inHg
